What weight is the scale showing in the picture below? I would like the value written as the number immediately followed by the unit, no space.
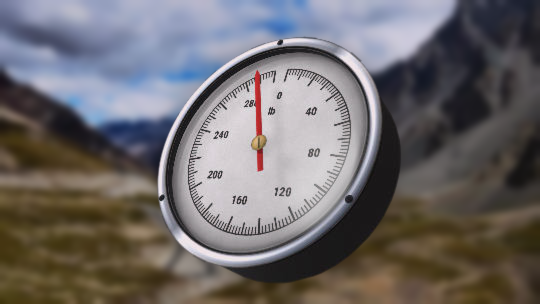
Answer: 290lb
